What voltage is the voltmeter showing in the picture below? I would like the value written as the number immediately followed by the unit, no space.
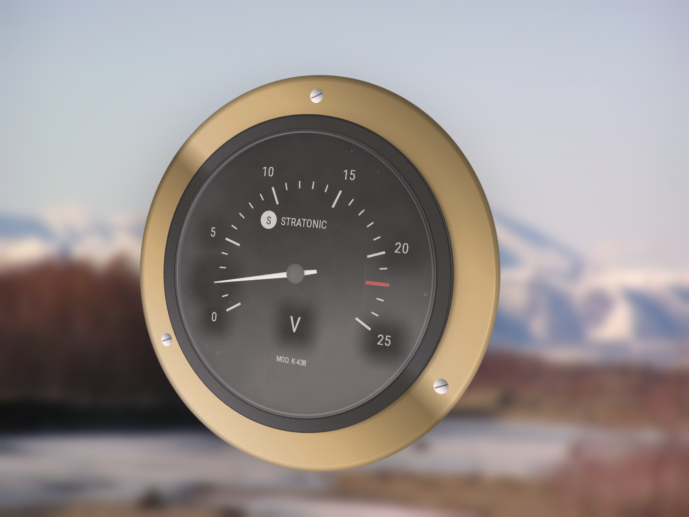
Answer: 2V
